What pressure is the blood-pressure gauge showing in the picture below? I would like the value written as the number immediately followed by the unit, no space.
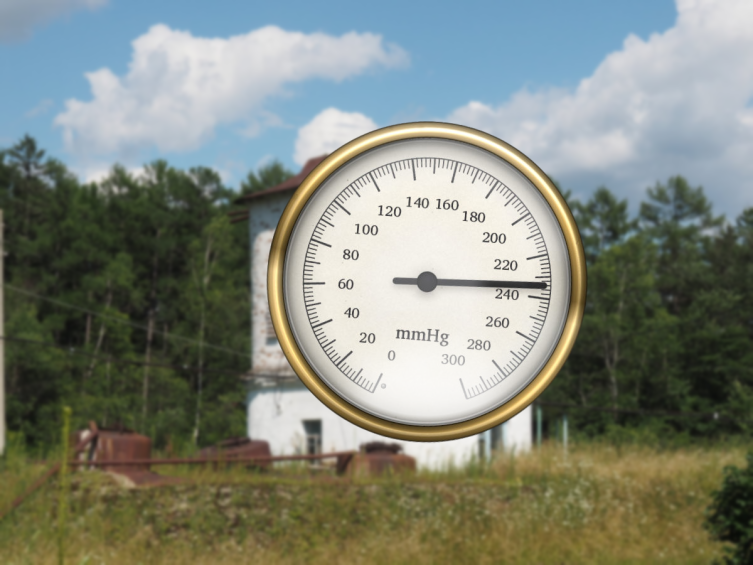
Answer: 234mmHg
